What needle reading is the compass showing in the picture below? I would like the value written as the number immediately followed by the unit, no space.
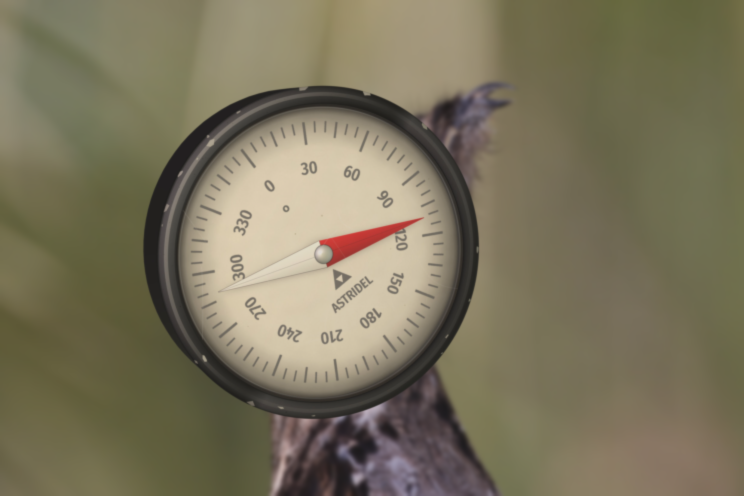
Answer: 110°
